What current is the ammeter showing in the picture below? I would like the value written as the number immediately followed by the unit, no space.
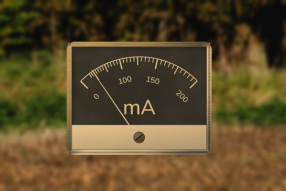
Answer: 50mA
